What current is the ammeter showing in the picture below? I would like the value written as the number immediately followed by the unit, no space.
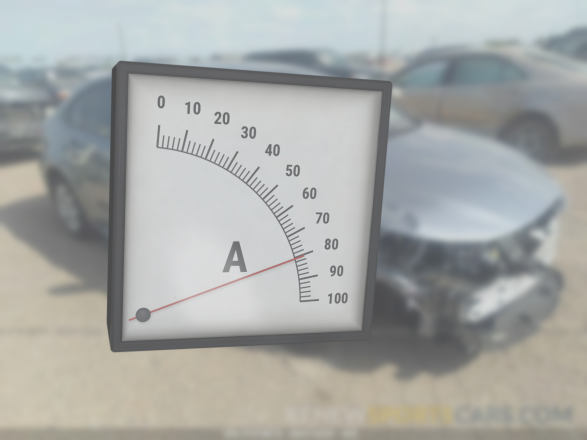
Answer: 80A
